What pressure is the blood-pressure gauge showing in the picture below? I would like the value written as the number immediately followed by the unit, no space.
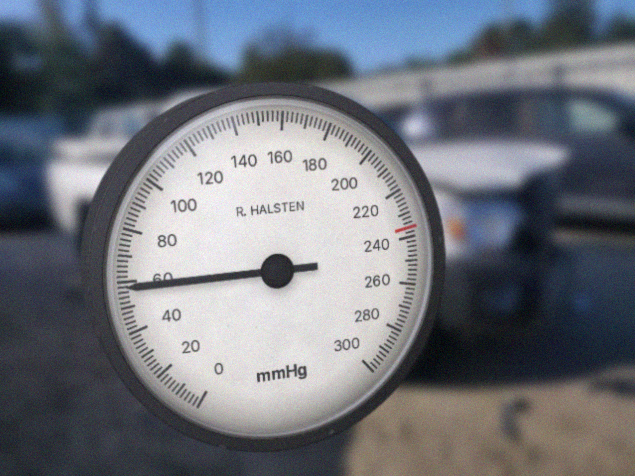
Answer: 58mmHg
